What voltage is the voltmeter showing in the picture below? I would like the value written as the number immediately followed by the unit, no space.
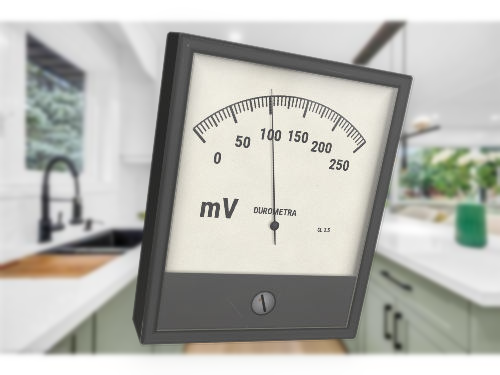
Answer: 100mV
